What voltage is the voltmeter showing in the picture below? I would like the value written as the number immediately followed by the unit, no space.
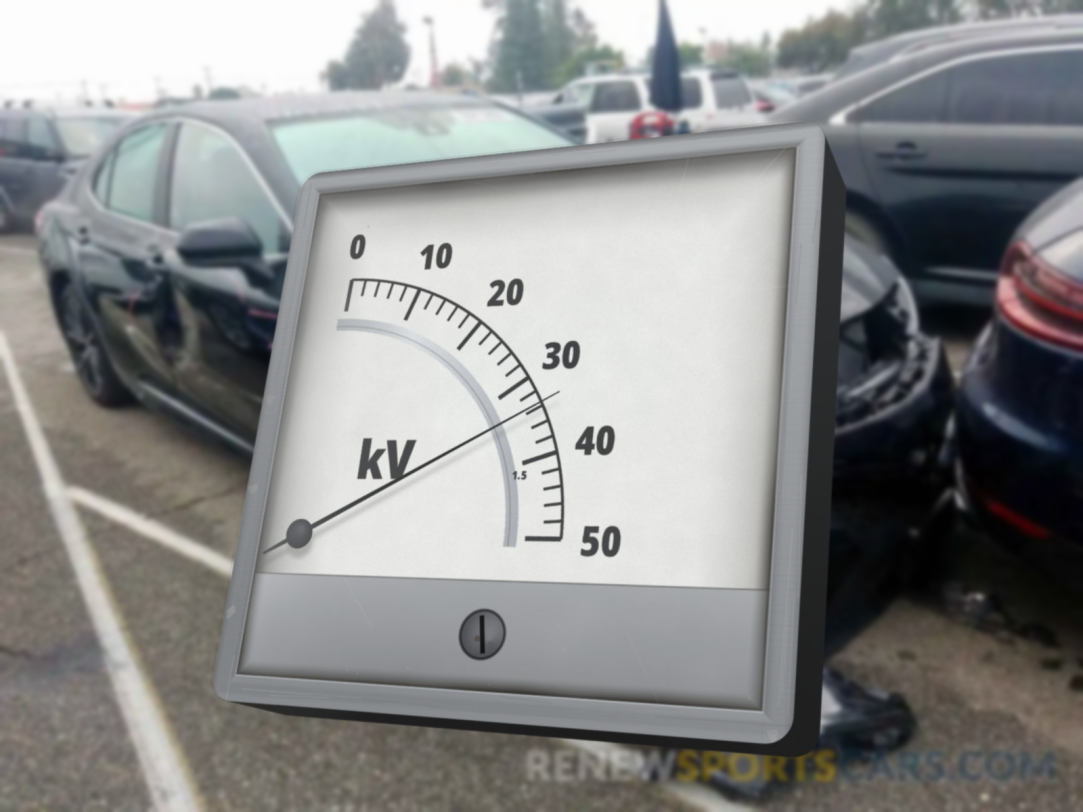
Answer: 34kV
